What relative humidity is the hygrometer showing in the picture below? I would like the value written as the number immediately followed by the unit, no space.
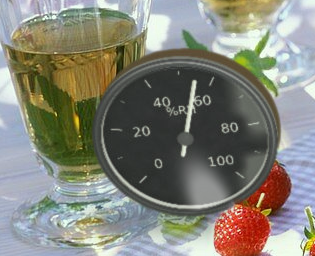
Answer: 55%
